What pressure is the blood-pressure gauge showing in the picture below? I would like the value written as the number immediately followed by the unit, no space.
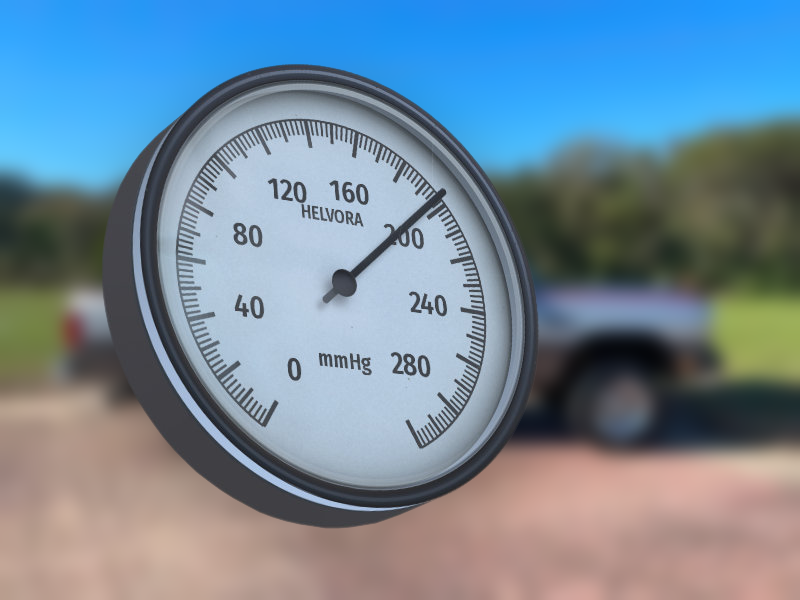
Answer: 196mmHg
